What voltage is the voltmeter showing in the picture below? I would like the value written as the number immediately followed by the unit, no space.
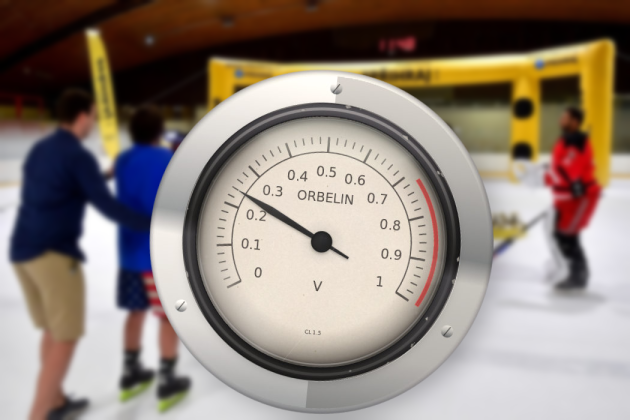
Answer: 0.24V
